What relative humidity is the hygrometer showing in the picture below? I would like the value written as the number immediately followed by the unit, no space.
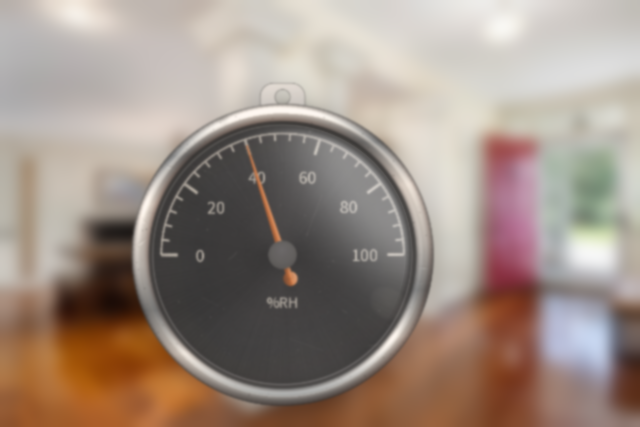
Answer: 40%
